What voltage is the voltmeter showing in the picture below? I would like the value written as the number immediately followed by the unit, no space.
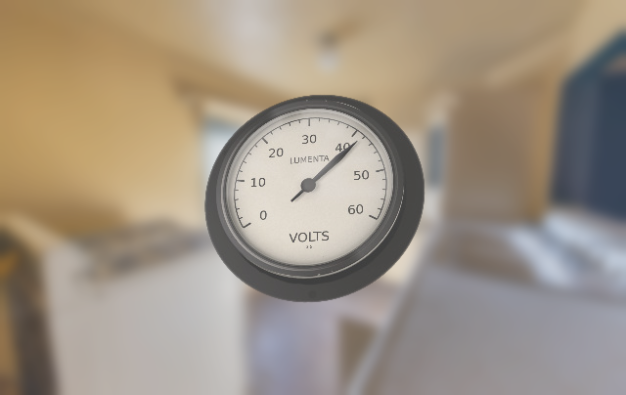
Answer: 42V
